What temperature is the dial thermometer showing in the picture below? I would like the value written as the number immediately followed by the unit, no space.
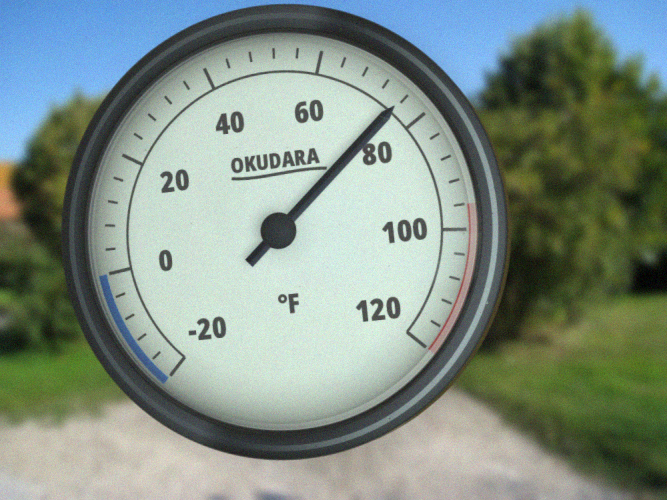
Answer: 76°F
